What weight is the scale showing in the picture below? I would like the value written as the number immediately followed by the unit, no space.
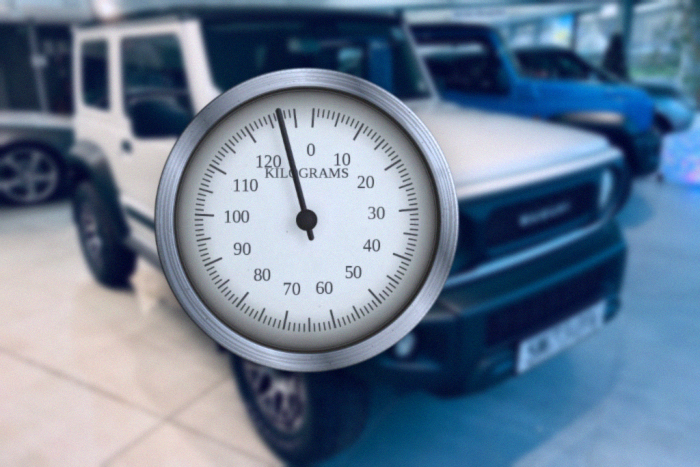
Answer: 127kg
